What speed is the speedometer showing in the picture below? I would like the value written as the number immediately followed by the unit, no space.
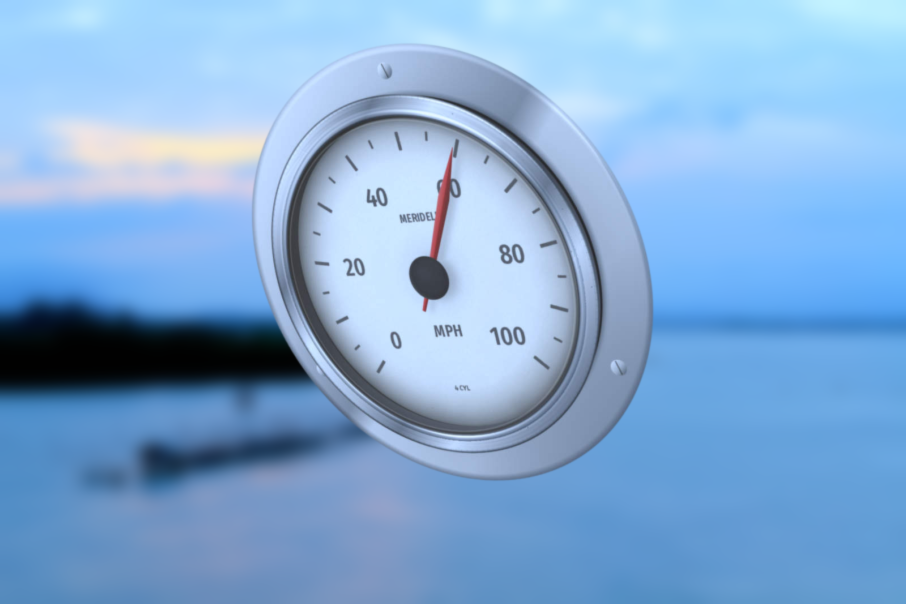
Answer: 60mph
